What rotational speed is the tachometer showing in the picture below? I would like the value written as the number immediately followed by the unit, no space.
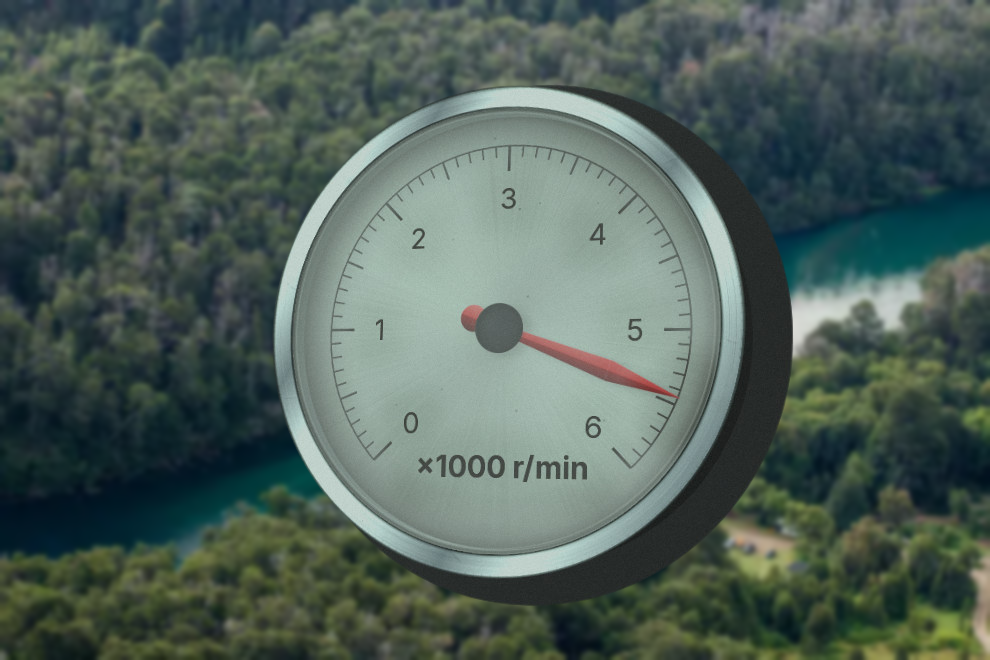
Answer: 5450rpm
